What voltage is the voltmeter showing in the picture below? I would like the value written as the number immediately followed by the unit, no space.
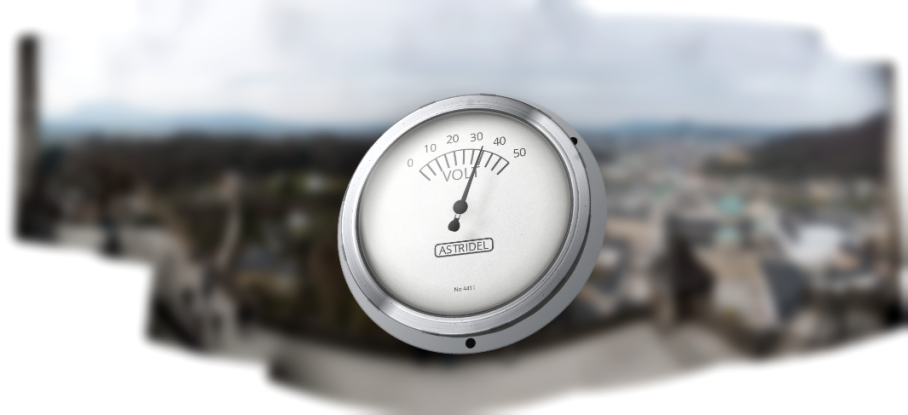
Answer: 35V
